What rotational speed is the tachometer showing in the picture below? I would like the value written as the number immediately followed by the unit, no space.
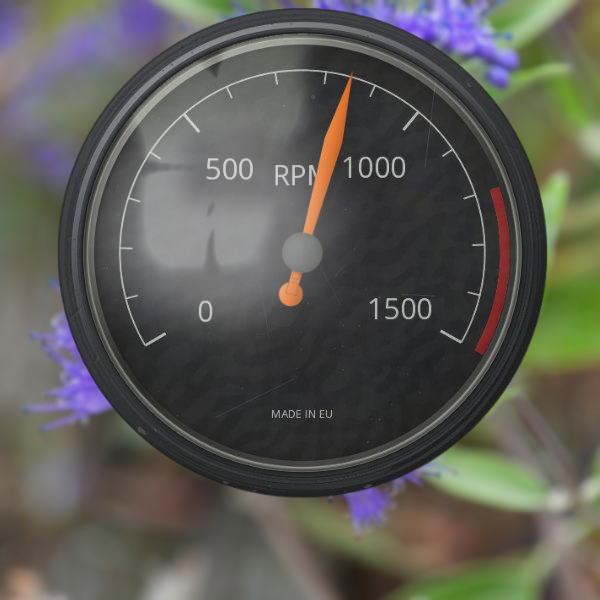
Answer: 850rpm
